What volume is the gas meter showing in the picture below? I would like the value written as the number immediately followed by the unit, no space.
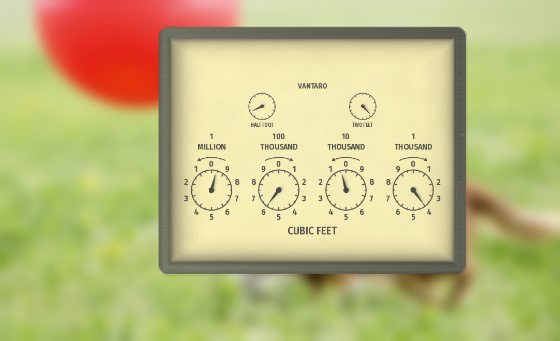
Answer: 960400ft³
